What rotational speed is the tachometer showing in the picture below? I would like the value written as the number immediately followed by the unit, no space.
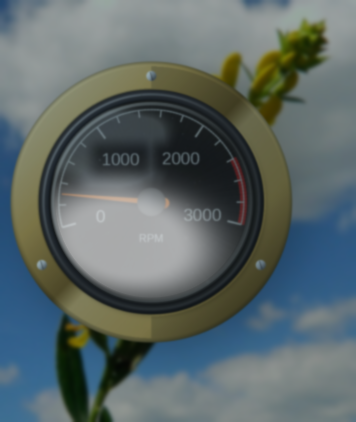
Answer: 300rpm
